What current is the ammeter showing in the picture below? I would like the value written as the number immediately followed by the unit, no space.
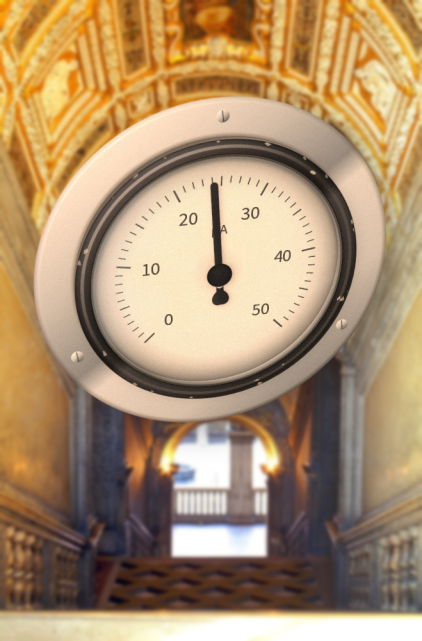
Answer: 24µA
